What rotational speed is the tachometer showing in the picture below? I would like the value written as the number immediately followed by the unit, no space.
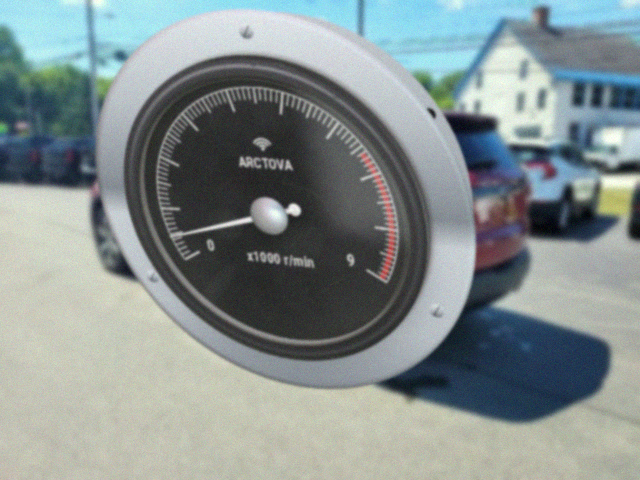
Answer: 500rpm
